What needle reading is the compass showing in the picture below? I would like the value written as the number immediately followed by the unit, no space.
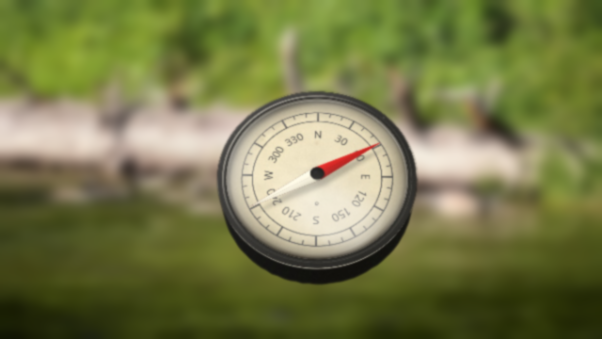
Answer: 60°
